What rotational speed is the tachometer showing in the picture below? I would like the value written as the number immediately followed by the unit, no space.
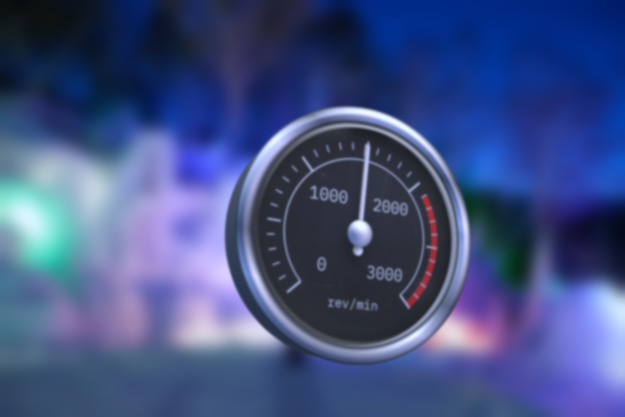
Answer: 1500rpm
